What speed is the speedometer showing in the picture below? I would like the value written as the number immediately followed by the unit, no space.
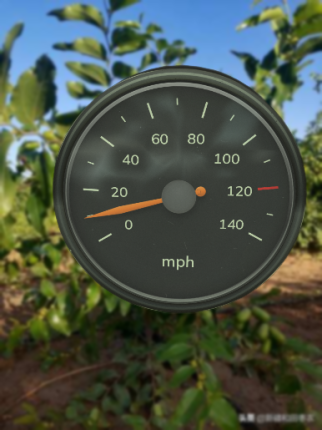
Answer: 10mph
